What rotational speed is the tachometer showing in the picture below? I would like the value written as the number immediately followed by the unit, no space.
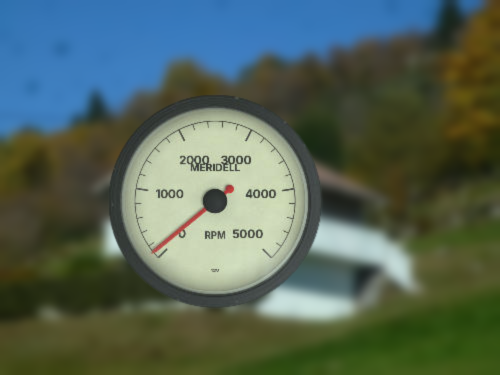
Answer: 100rpm
